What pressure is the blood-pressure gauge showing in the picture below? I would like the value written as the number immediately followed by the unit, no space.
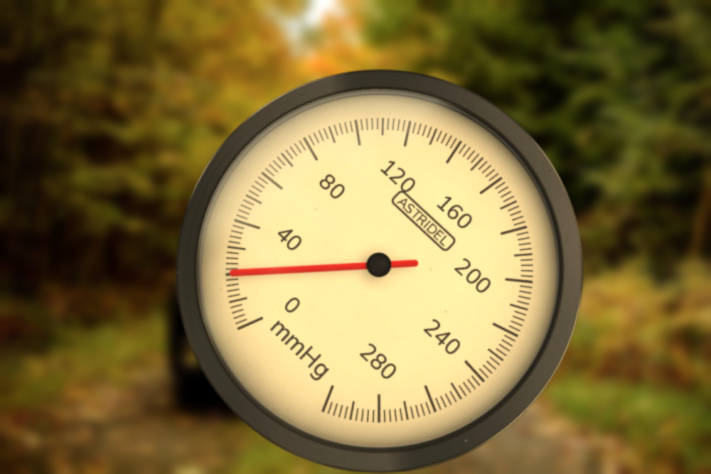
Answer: 20mmHg
